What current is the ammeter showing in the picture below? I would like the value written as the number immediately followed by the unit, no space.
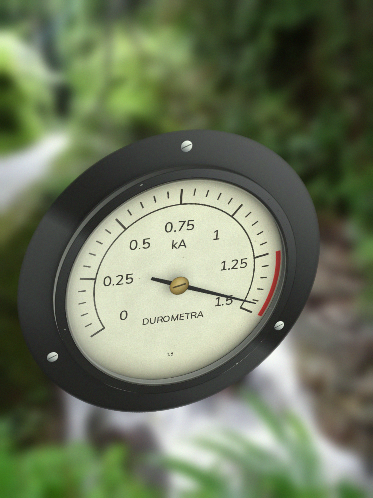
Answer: 1.45kA
